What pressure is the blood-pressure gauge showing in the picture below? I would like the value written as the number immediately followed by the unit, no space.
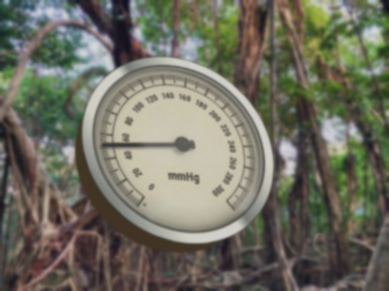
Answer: 50mmHg
